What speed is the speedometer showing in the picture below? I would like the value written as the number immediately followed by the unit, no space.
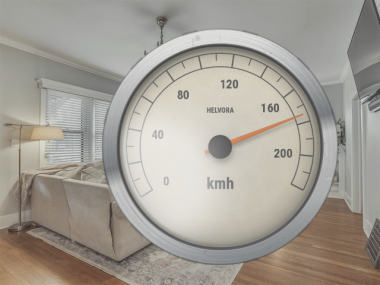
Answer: 175km/h
